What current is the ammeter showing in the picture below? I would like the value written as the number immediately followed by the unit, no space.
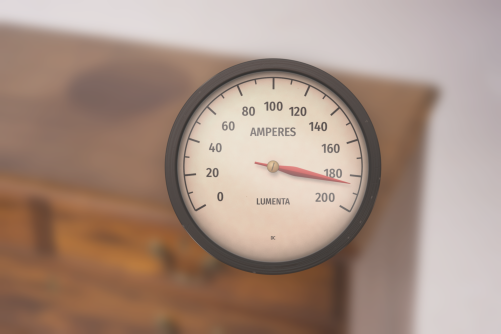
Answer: 185A
